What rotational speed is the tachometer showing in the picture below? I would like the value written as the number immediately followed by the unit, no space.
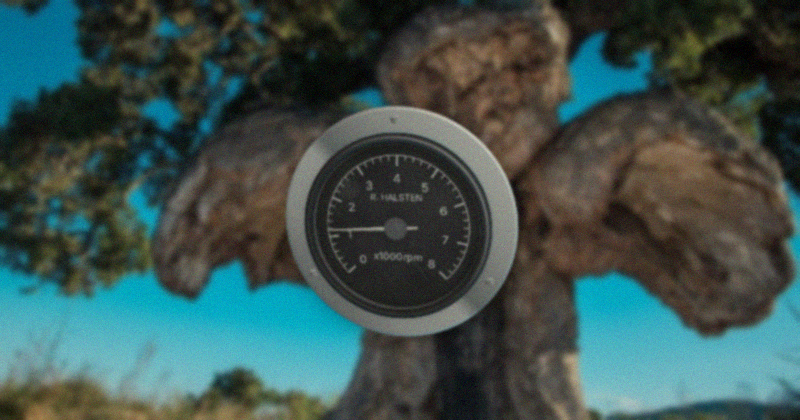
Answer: 1200rpm
